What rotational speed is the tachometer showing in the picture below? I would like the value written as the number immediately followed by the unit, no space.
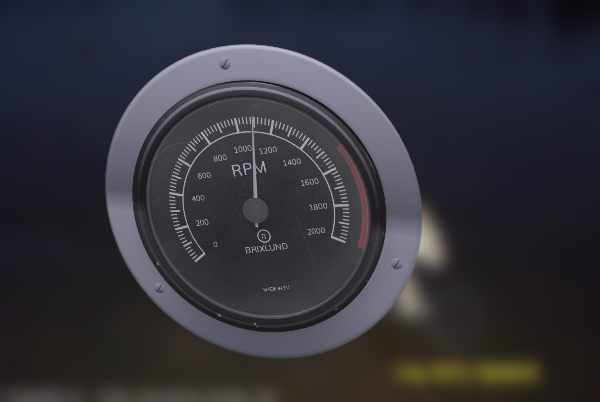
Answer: 1100rpm
